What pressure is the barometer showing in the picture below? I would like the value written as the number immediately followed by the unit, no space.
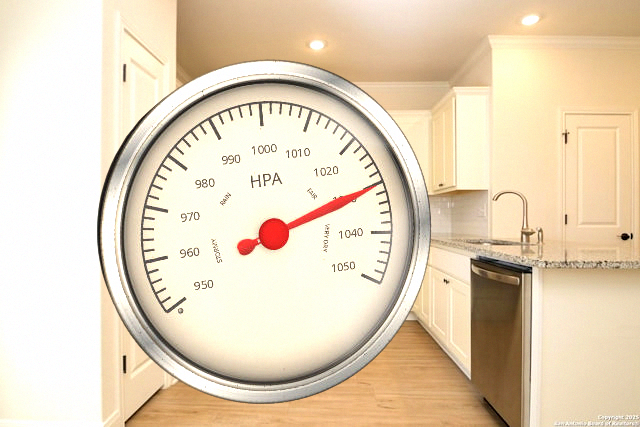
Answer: 1030hPa
